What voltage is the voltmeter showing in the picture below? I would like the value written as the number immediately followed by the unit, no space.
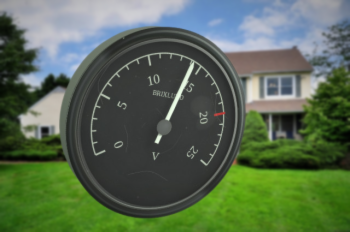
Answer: 14V
